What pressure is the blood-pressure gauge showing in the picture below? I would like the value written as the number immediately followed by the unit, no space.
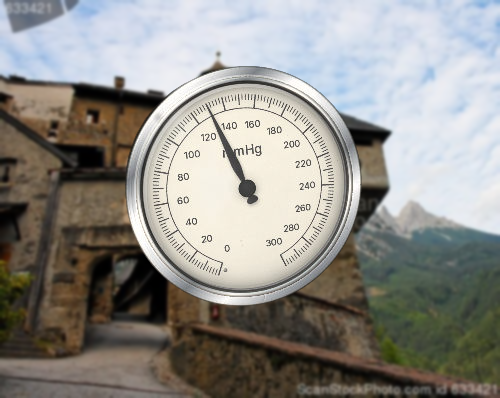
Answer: 130mmHg
